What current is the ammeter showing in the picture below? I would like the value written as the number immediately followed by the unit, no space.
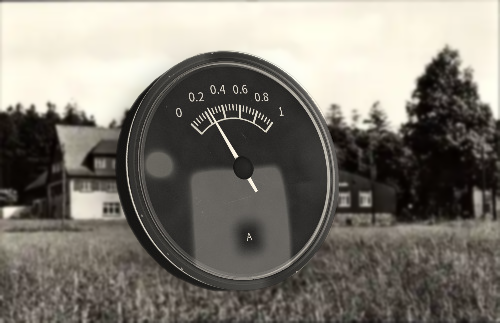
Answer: 0.2A
